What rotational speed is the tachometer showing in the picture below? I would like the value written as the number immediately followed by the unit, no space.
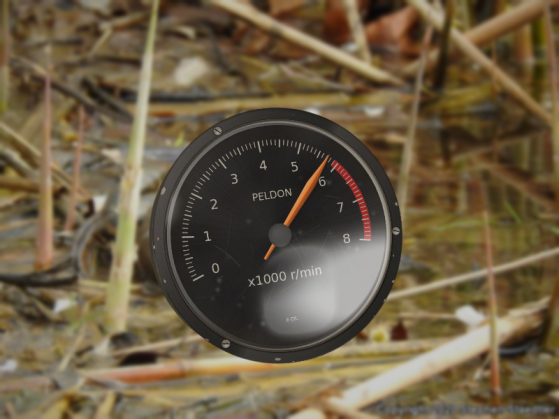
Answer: 5700rpm
